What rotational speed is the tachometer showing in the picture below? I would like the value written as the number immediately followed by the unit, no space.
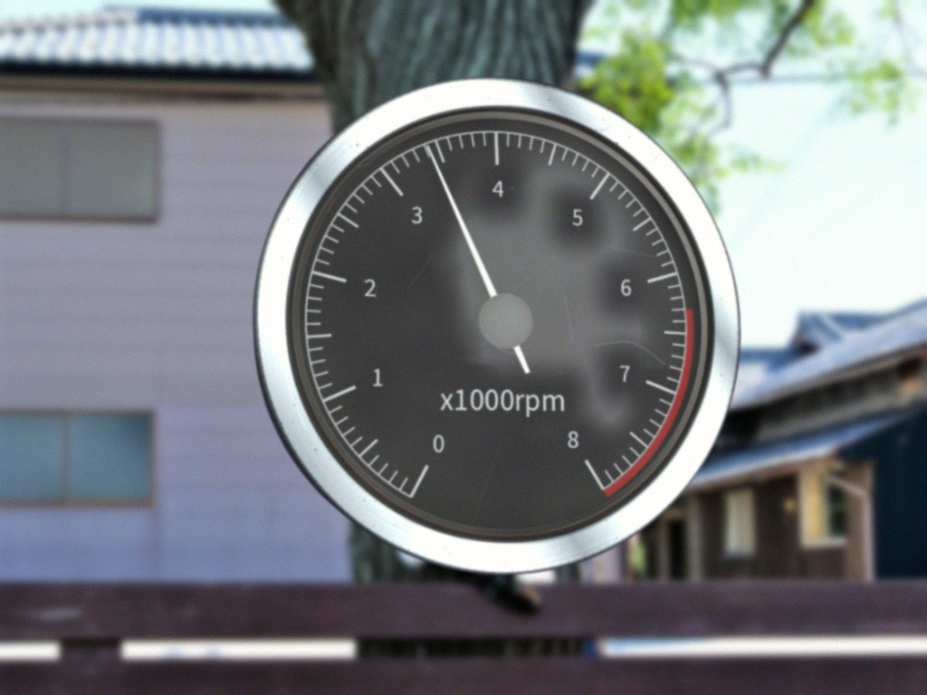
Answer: 3400rpm
